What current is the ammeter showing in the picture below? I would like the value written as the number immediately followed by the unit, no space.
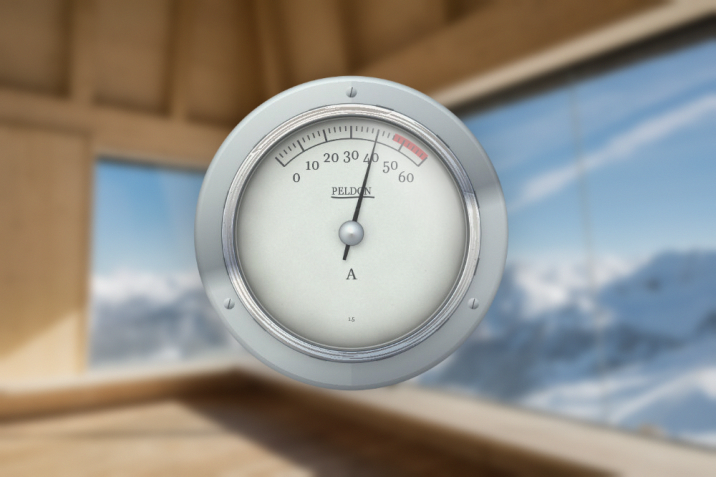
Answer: 40A
